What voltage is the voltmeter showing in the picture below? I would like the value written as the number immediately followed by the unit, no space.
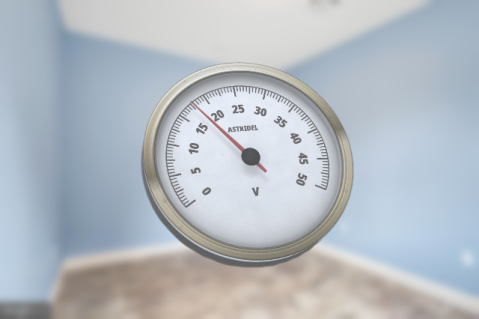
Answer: 17.5V
